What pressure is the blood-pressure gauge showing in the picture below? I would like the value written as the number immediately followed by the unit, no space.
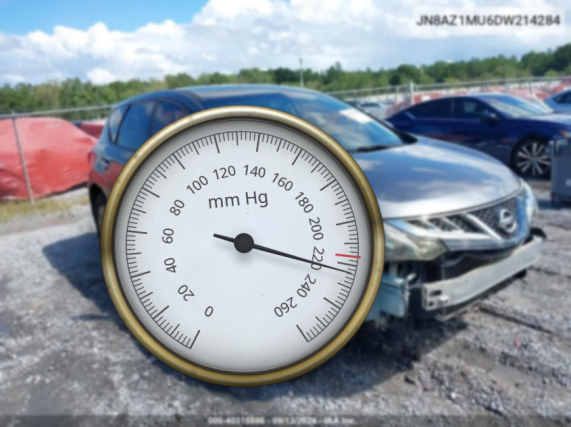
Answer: 224mmHg
